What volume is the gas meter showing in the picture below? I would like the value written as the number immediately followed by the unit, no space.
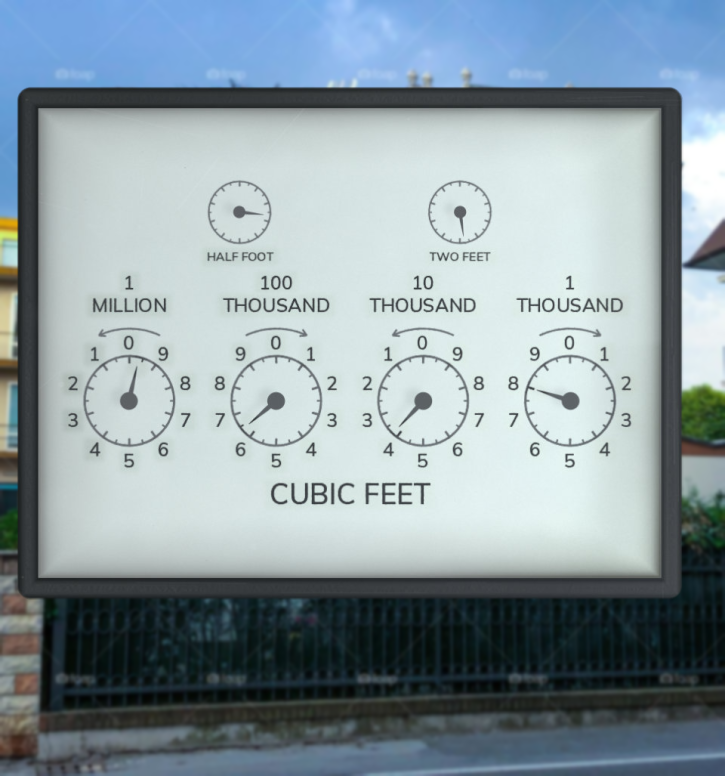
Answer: 963800ft³
